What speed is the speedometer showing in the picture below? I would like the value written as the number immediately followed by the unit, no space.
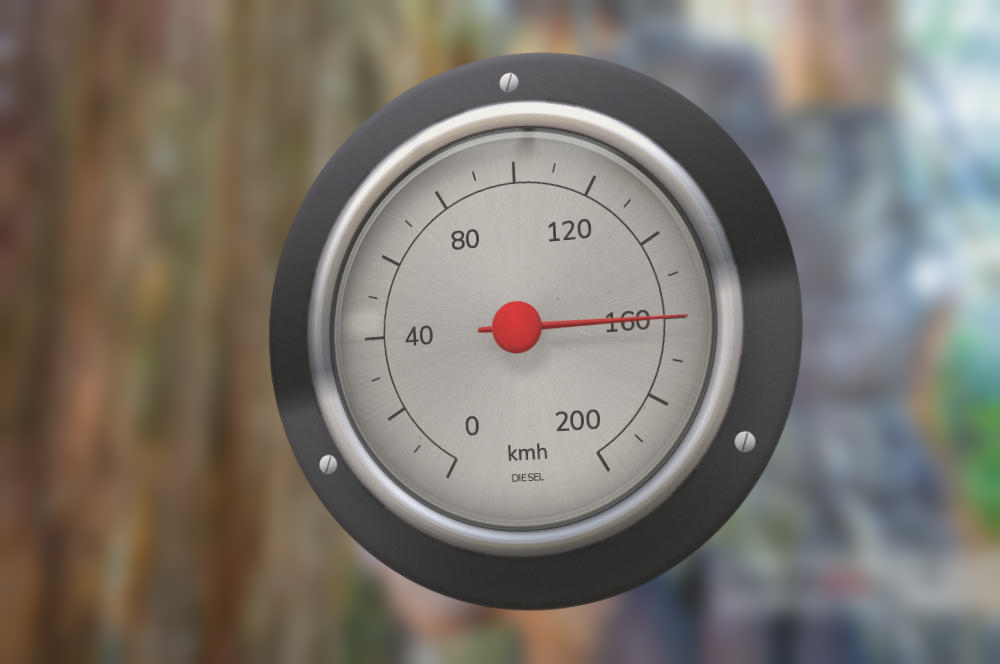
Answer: 160km/h
